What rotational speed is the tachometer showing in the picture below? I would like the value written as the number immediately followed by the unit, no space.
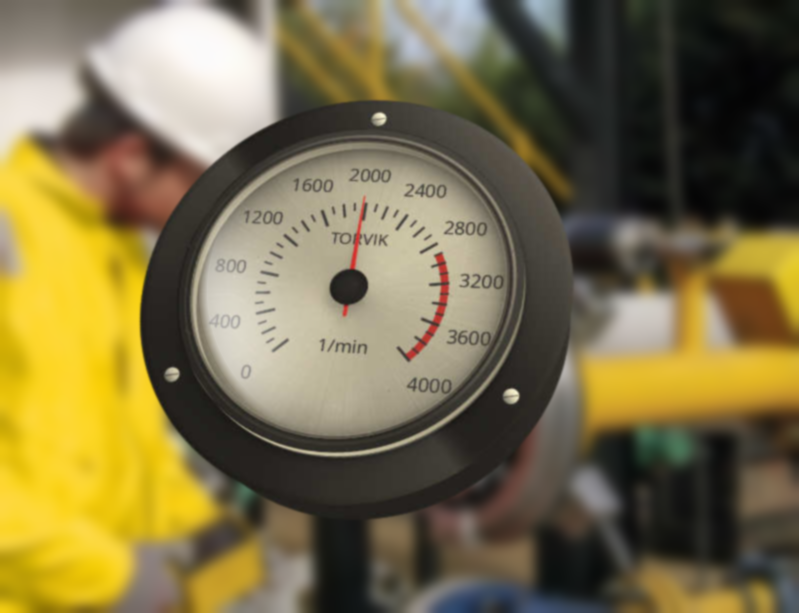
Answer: 2000rpm
